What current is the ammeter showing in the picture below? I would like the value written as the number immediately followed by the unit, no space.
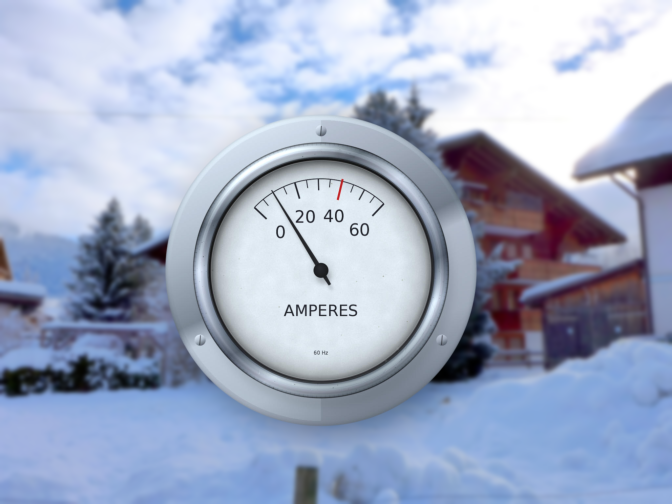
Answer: 10A
